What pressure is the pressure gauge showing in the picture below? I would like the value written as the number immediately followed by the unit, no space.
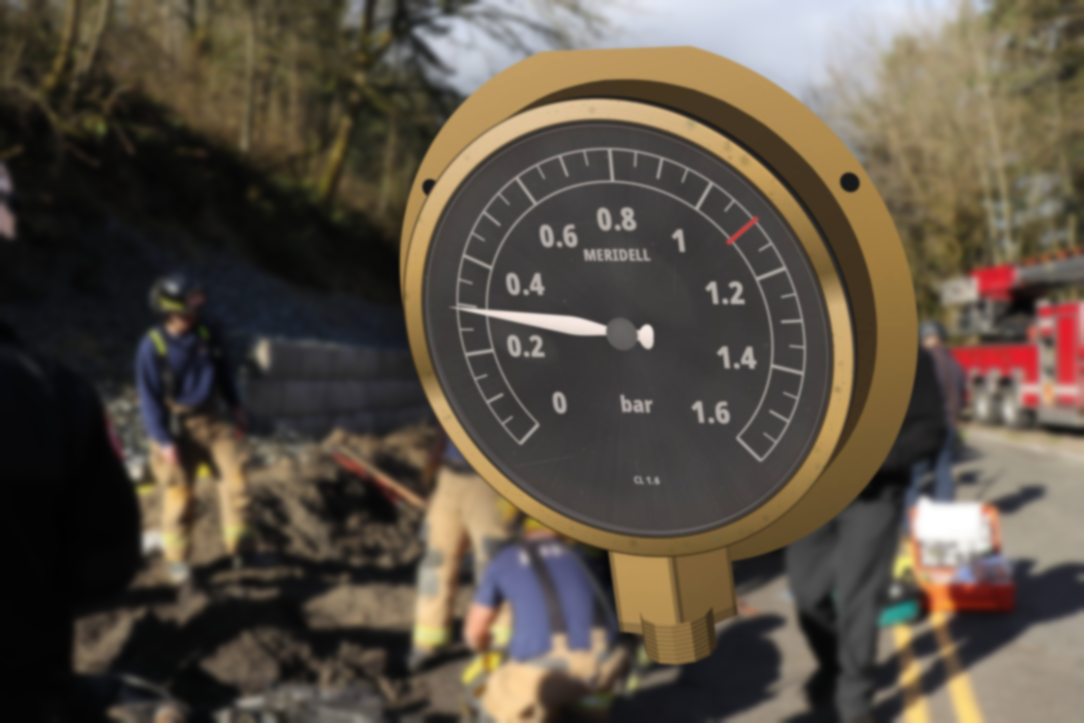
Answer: 0.3bar
